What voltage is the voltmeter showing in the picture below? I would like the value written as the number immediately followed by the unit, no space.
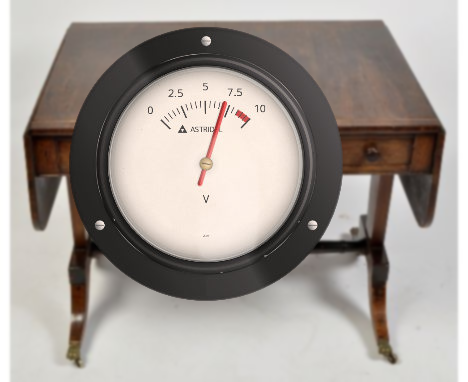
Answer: 7V
